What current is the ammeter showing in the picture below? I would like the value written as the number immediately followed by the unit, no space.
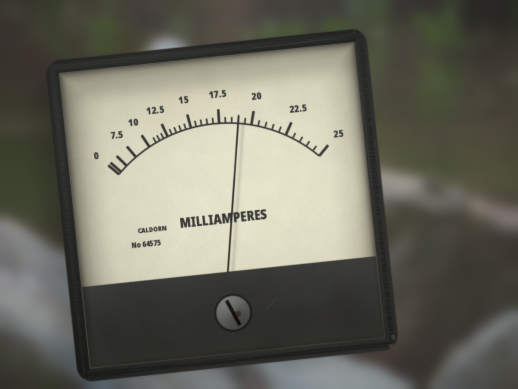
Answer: 19mA
